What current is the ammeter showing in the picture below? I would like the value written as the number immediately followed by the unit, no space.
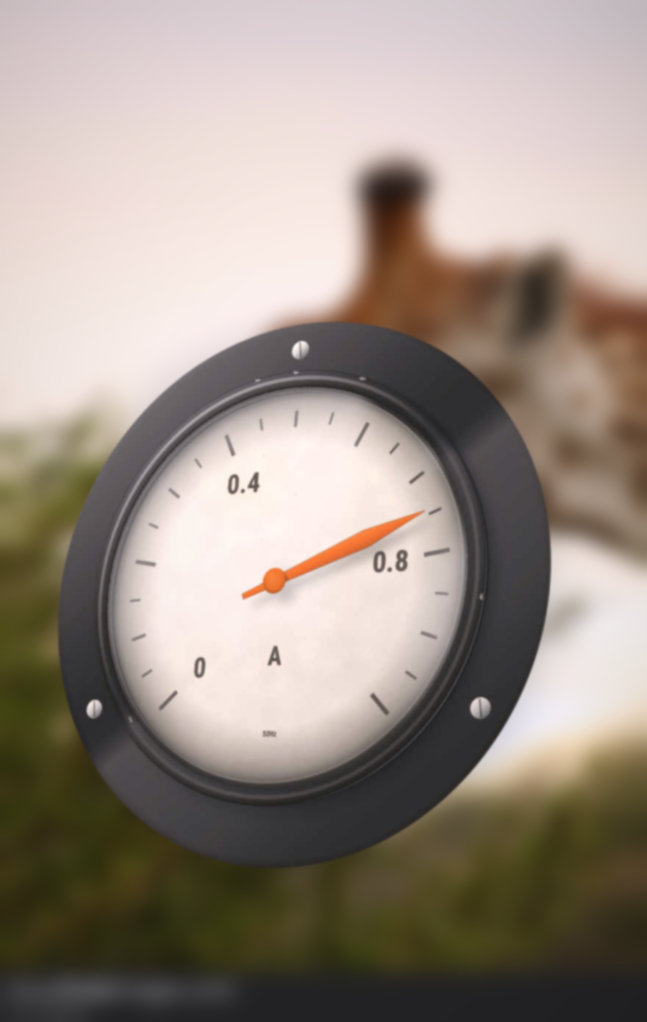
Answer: 0.75A
